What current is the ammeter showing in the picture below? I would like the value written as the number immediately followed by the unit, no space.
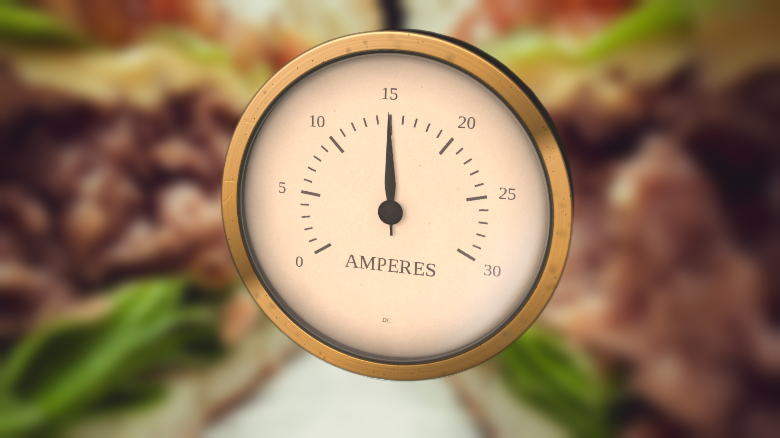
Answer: 15A
